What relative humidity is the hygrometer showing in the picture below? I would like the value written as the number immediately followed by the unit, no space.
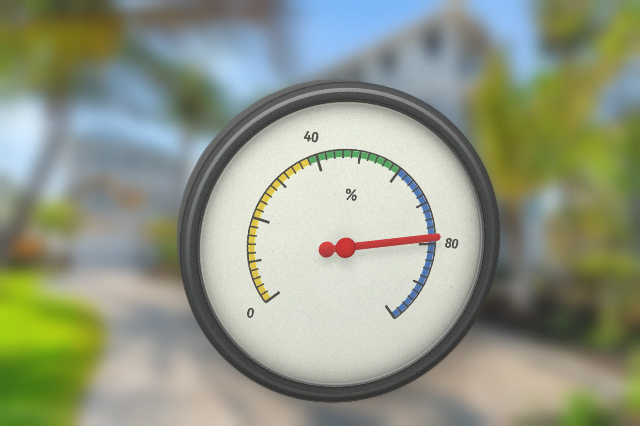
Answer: 78%
